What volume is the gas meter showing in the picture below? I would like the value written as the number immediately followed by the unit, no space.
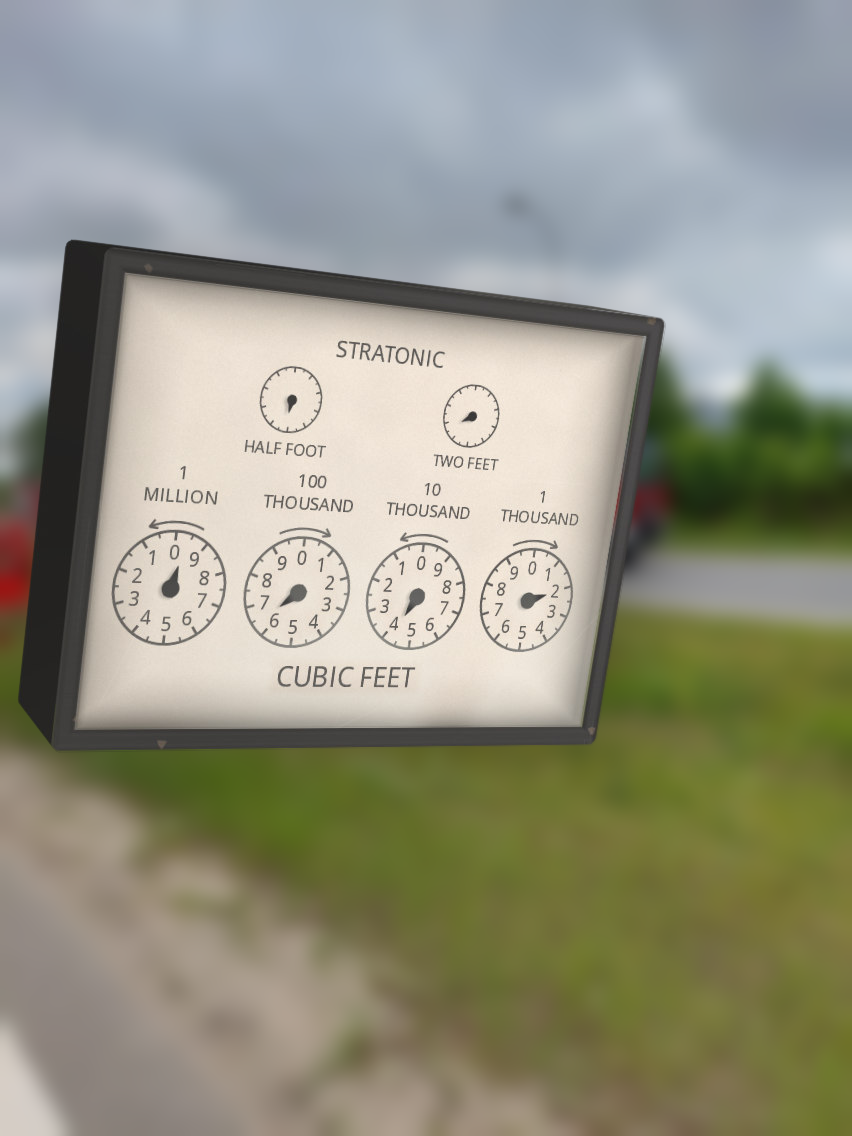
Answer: 964200ft³
